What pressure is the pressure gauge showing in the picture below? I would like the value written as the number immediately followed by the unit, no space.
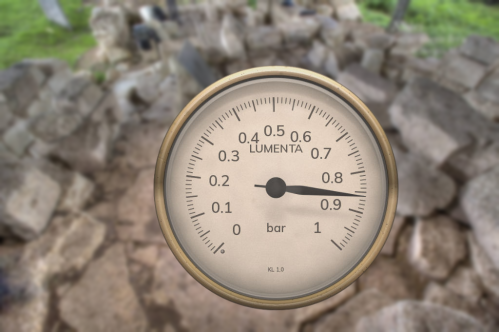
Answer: 0.86bar
